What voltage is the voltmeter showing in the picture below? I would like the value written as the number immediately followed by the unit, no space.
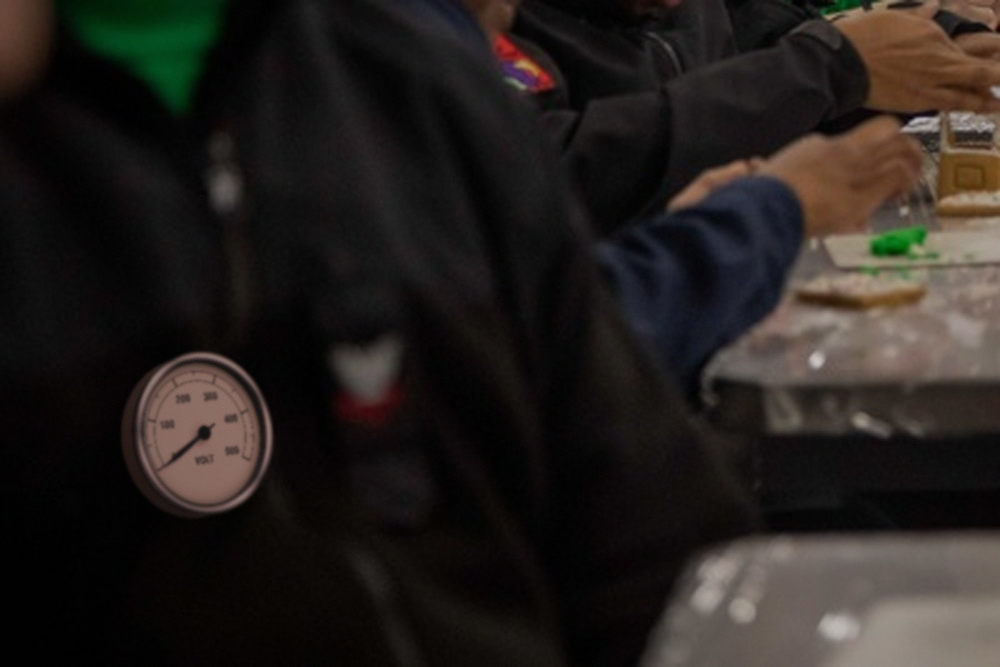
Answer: 0V
